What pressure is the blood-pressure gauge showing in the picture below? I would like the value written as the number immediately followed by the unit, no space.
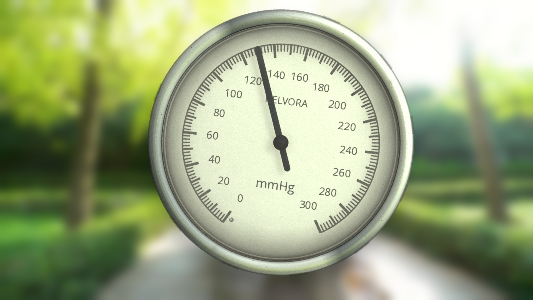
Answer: 130mmHg
